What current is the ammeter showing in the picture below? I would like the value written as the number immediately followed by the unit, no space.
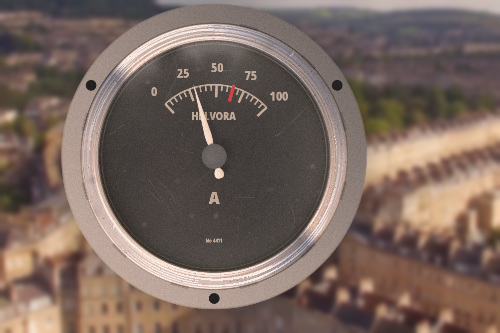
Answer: 30A
